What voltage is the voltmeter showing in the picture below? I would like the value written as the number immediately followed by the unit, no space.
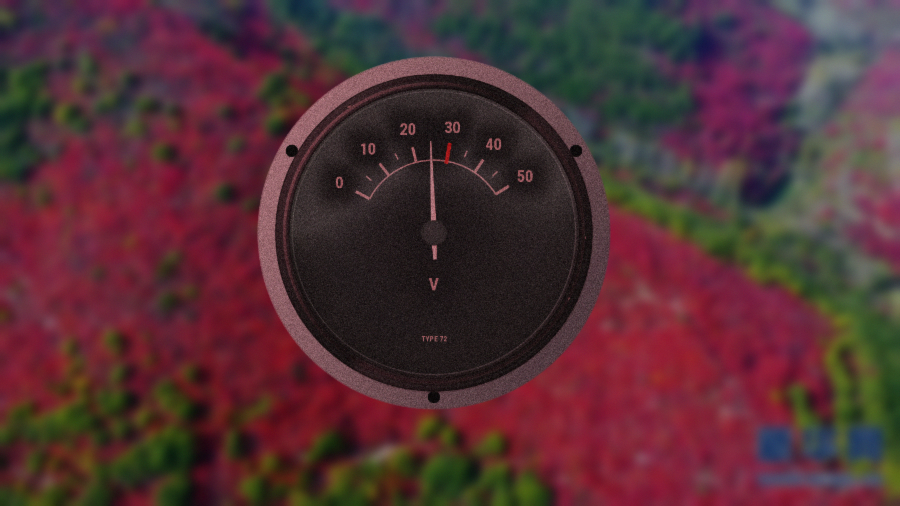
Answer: 25V
